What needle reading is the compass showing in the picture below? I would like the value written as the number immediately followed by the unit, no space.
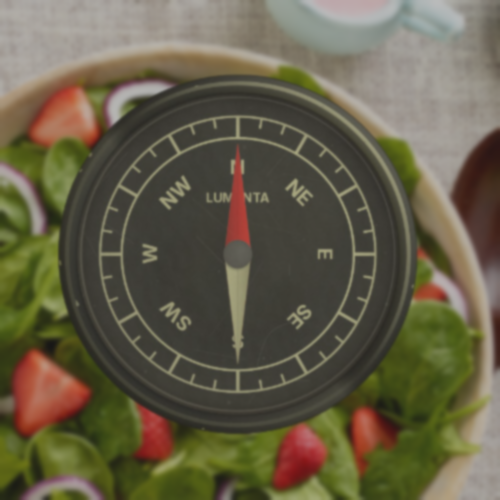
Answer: 0°
